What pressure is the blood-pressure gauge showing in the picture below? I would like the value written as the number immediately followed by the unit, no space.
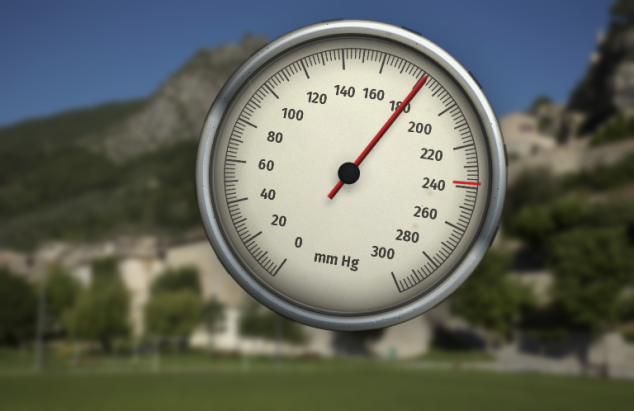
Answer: 182mmHg
